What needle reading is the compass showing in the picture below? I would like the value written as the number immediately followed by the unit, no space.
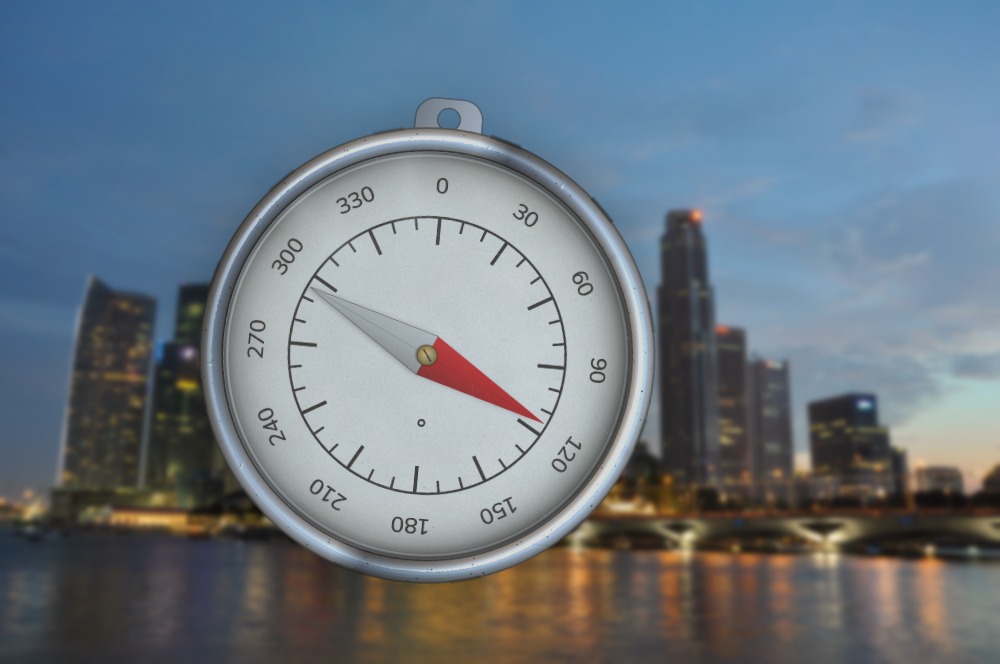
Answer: 115°
